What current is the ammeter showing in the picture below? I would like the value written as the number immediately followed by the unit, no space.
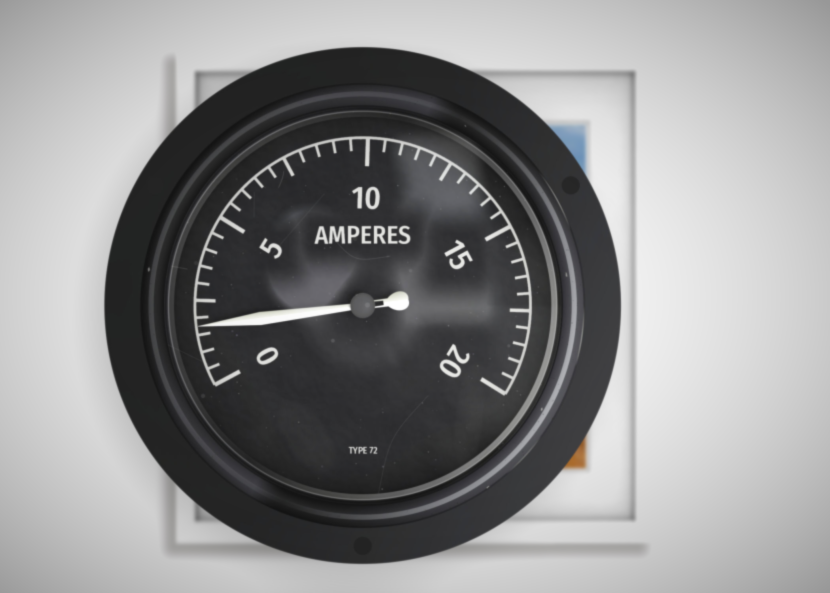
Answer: 1.75A
